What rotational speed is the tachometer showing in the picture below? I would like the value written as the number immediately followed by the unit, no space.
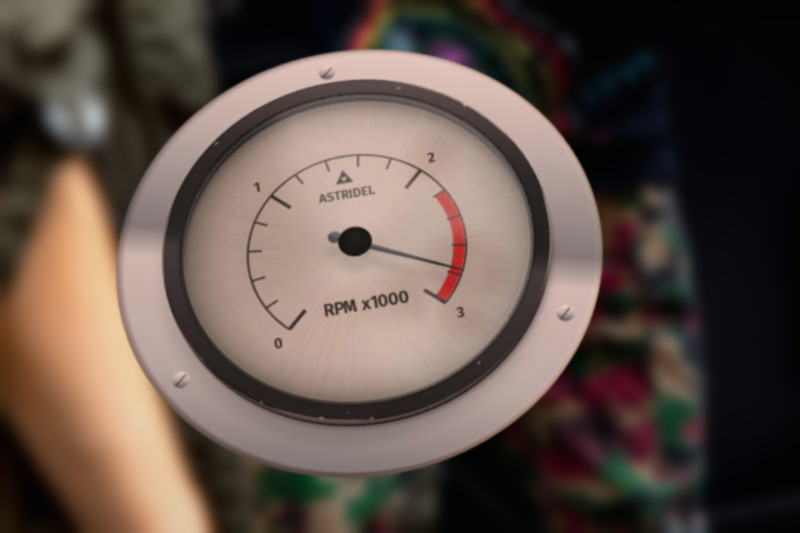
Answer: 2800rpm
